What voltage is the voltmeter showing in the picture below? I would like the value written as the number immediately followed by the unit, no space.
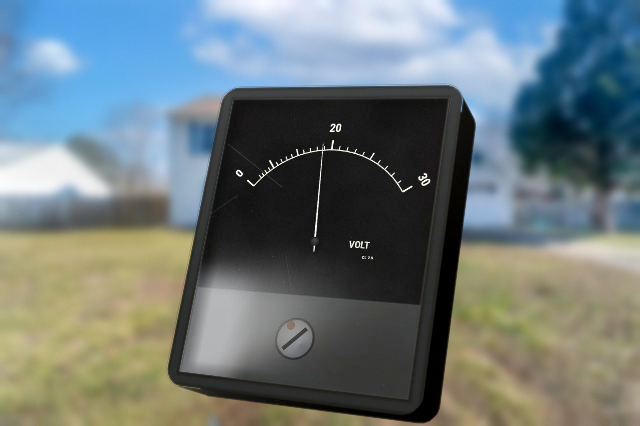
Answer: 19V
